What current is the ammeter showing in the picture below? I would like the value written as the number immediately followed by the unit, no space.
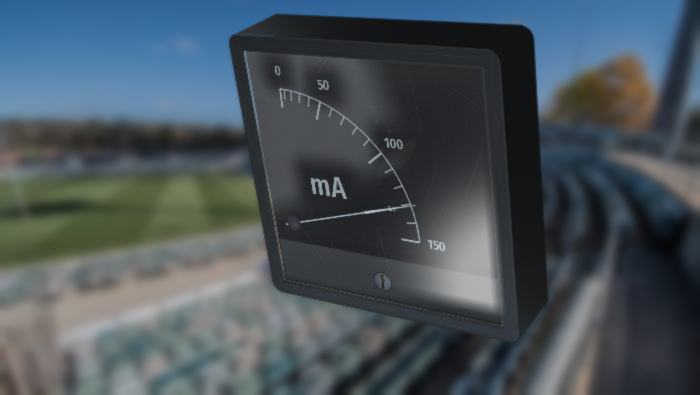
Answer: 130mA
